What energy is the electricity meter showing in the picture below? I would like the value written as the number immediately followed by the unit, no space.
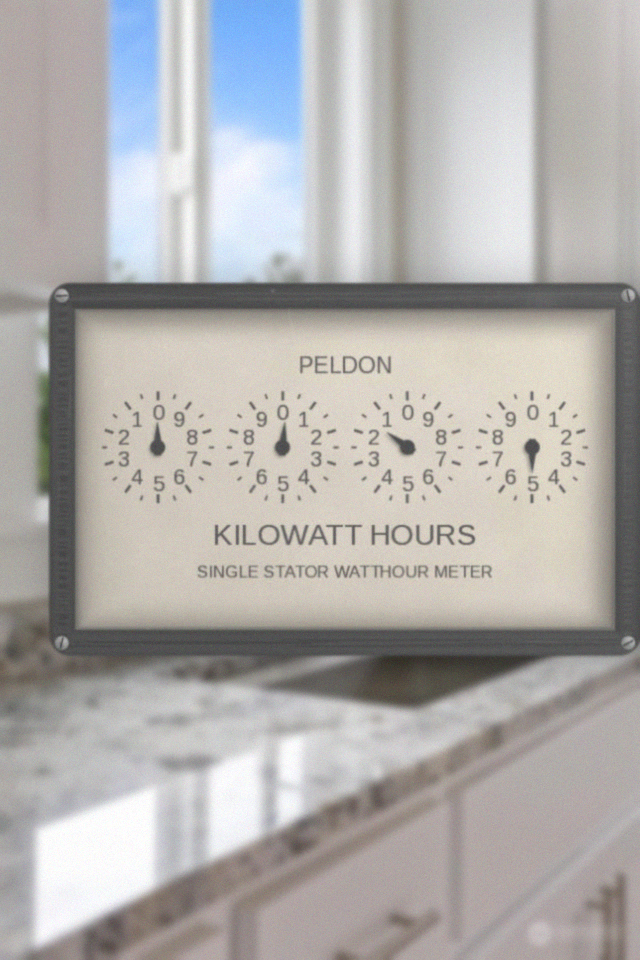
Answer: 15kWh
